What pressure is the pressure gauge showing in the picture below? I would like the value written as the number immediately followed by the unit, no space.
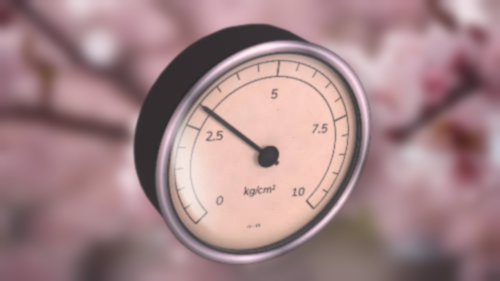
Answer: 3kg/cm²
